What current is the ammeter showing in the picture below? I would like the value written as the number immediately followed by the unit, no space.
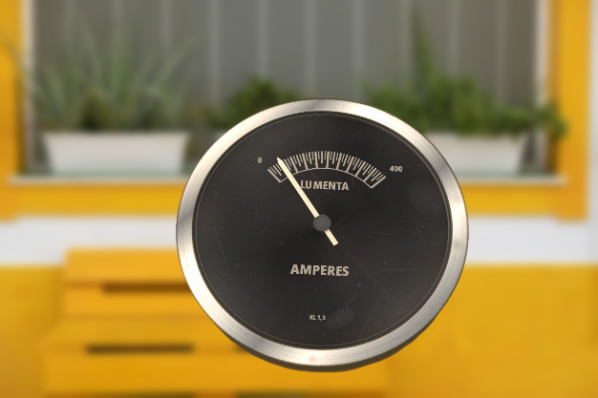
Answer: 40A
